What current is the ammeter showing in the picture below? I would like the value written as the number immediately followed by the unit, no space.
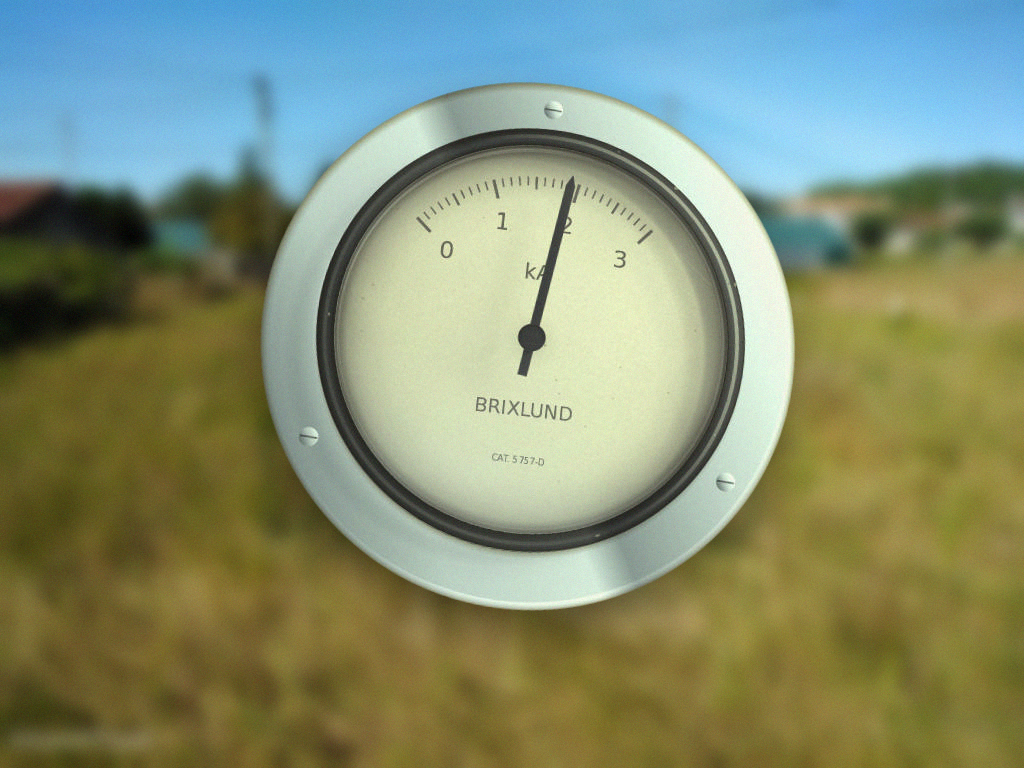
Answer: 1.9kA
